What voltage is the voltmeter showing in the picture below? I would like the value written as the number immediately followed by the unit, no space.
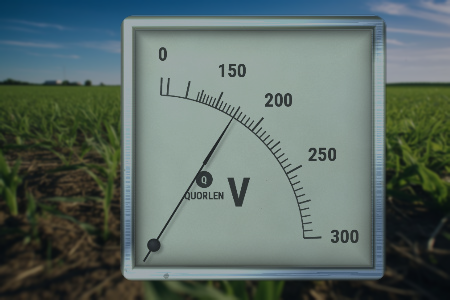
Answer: 175V
